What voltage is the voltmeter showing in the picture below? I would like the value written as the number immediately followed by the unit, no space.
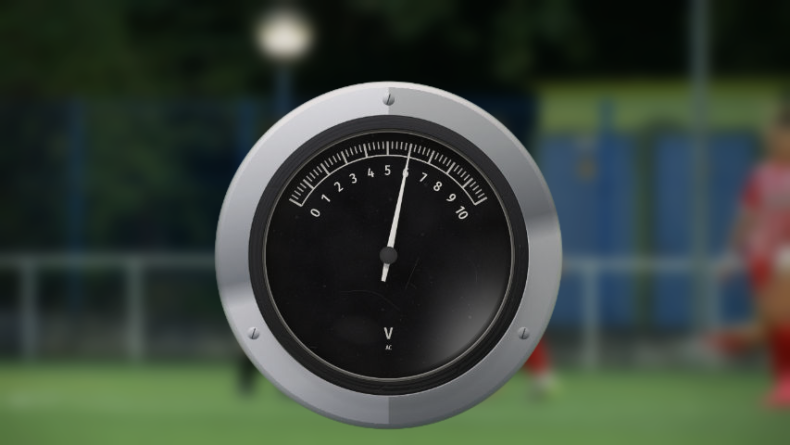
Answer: 6V
